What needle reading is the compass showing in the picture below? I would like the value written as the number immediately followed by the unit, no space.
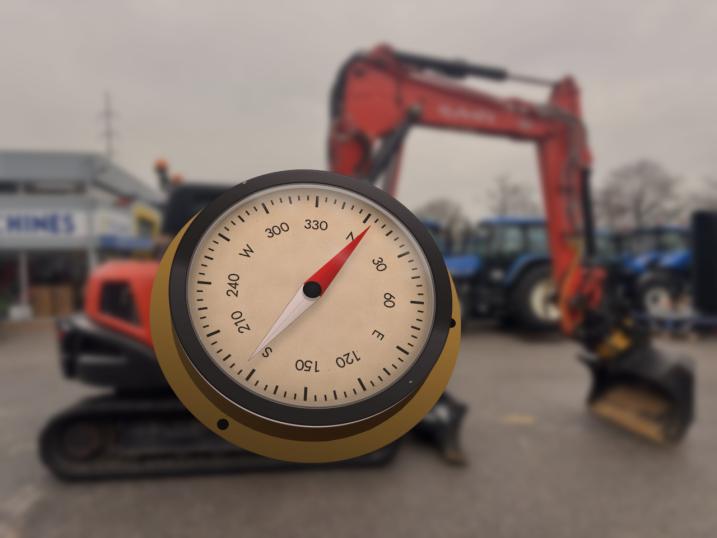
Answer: 5°
